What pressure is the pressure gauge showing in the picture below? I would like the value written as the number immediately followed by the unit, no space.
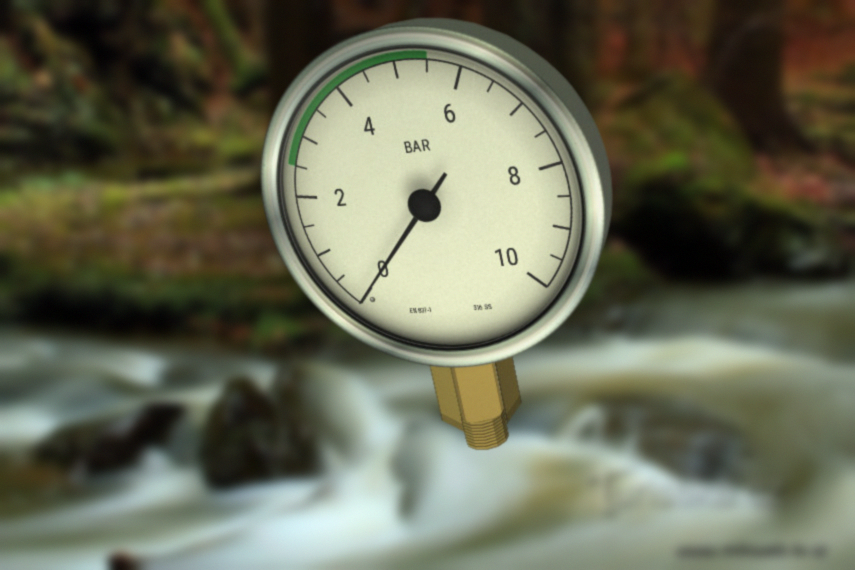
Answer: 0bar
